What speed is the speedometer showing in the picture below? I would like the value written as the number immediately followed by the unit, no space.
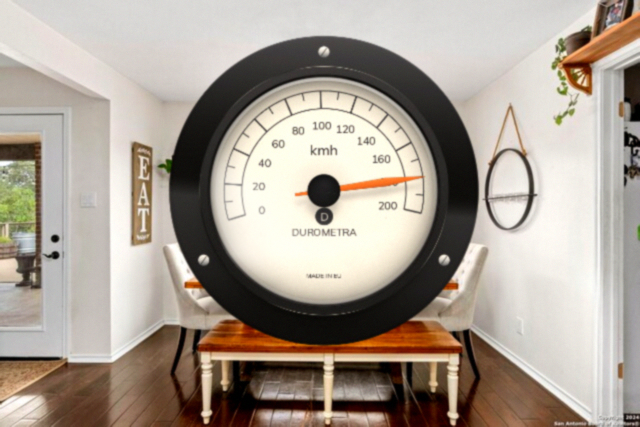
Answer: 180km/h
